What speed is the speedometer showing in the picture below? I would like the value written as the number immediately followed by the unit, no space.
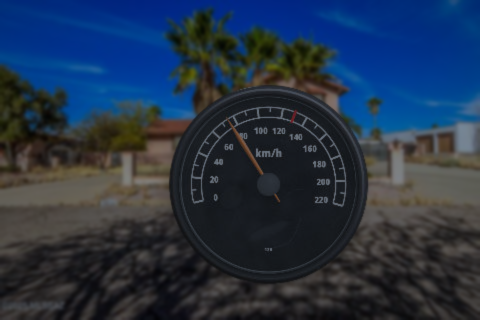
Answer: 75km/h
